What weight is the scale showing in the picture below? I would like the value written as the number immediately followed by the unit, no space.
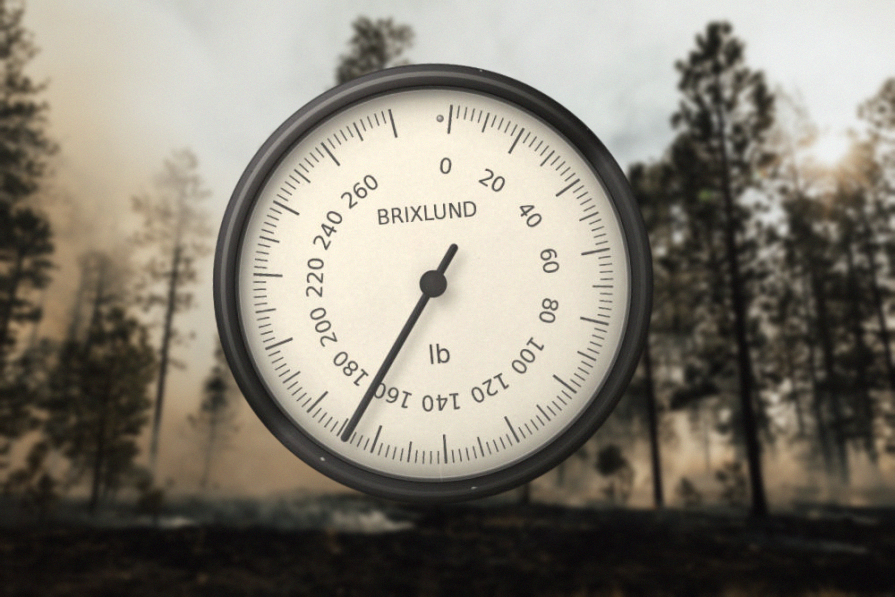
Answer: 168lb
